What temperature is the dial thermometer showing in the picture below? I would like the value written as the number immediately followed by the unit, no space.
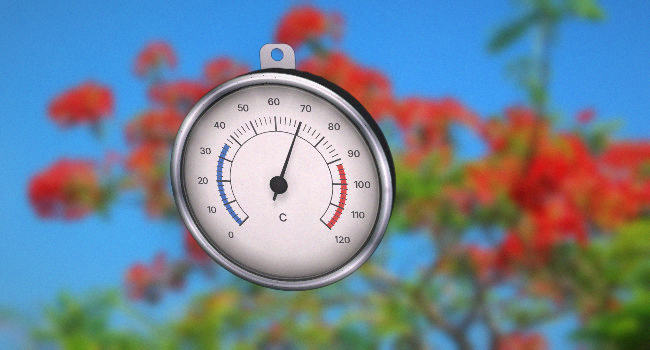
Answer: 70°C
